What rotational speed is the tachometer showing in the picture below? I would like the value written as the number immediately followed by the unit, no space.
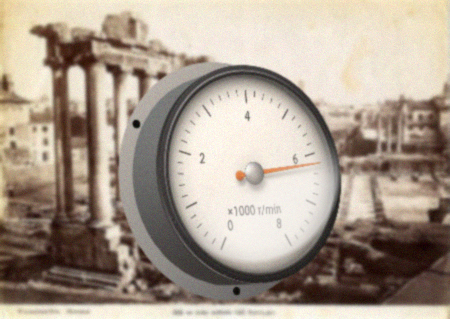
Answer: 6200rpm
